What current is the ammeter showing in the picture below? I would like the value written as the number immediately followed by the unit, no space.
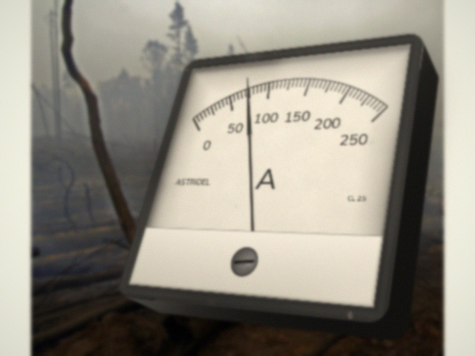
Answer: 75A
